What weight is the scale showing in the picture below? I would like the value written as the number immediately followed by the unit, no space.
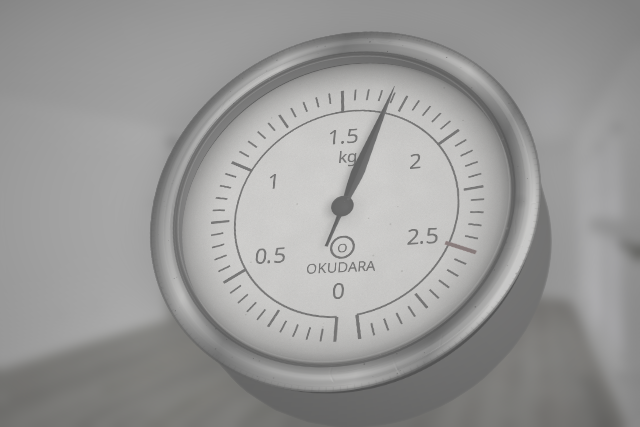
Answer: 1.7kg
